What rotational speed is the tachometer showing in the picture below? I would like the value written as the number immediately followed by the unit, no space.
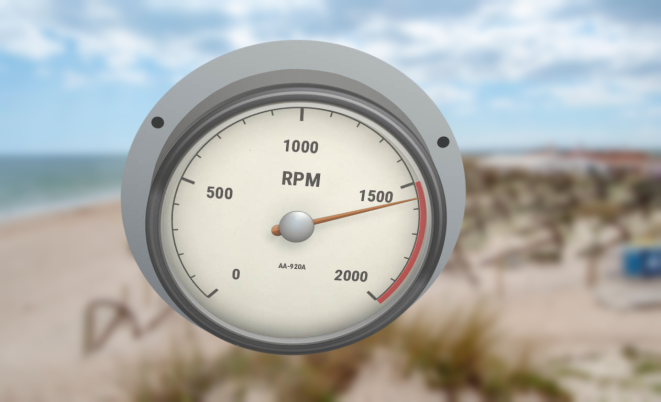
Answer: 1550rpm
